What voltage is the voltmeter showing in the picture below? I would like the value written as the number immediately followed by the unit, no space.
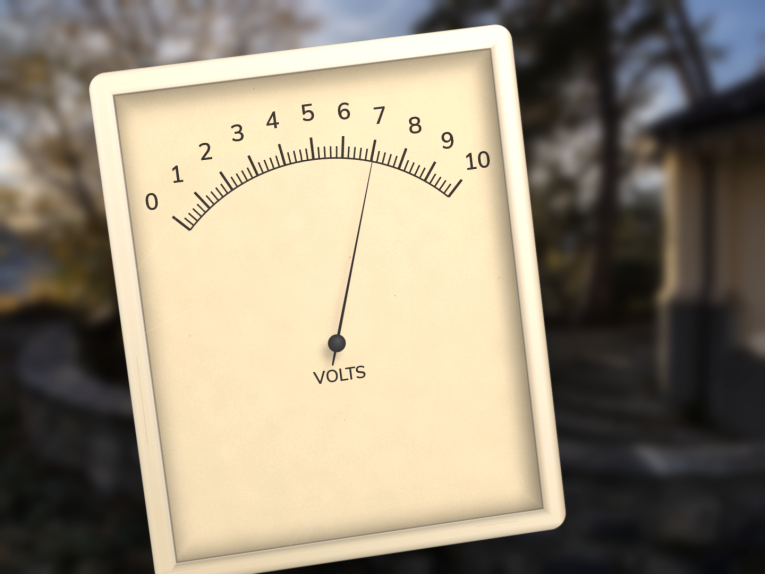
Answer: 7V
